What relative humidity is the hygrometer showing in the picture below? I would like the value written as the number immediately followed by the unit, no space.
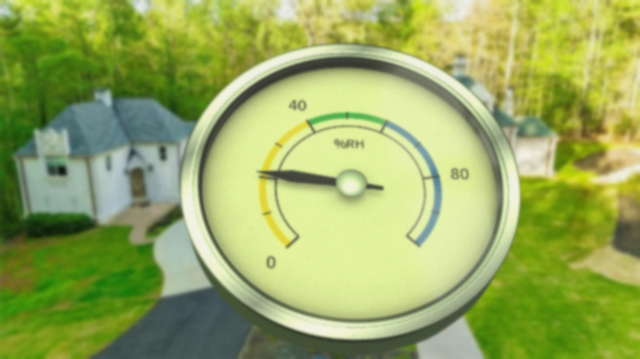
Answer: 20%
